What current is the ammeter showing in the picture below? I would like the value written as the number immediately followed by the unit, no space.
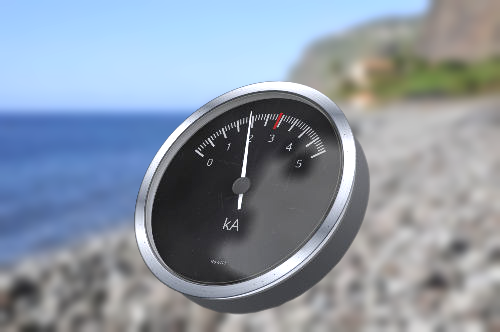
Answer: 2kA
